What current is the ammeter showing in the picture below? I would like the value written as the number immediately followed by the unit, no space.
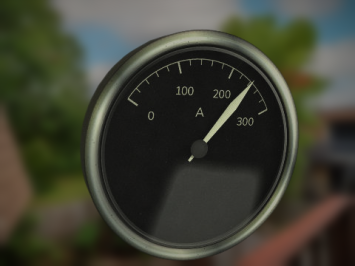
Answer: 240A
